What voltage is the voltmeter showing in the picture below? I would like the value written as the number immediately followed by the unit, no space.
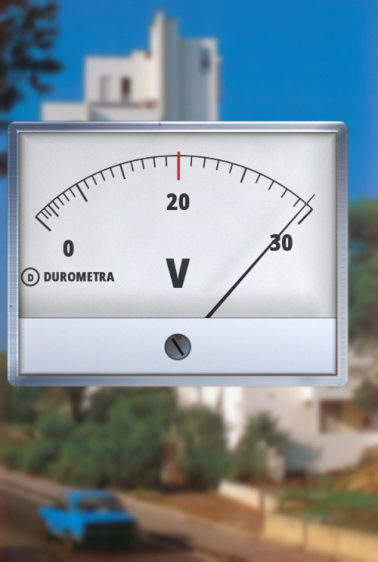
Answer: 29.5V
